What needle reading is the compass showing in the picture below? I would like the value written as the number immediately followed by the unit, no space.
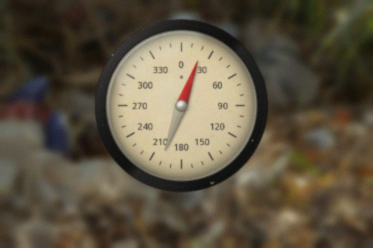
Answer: 20°
